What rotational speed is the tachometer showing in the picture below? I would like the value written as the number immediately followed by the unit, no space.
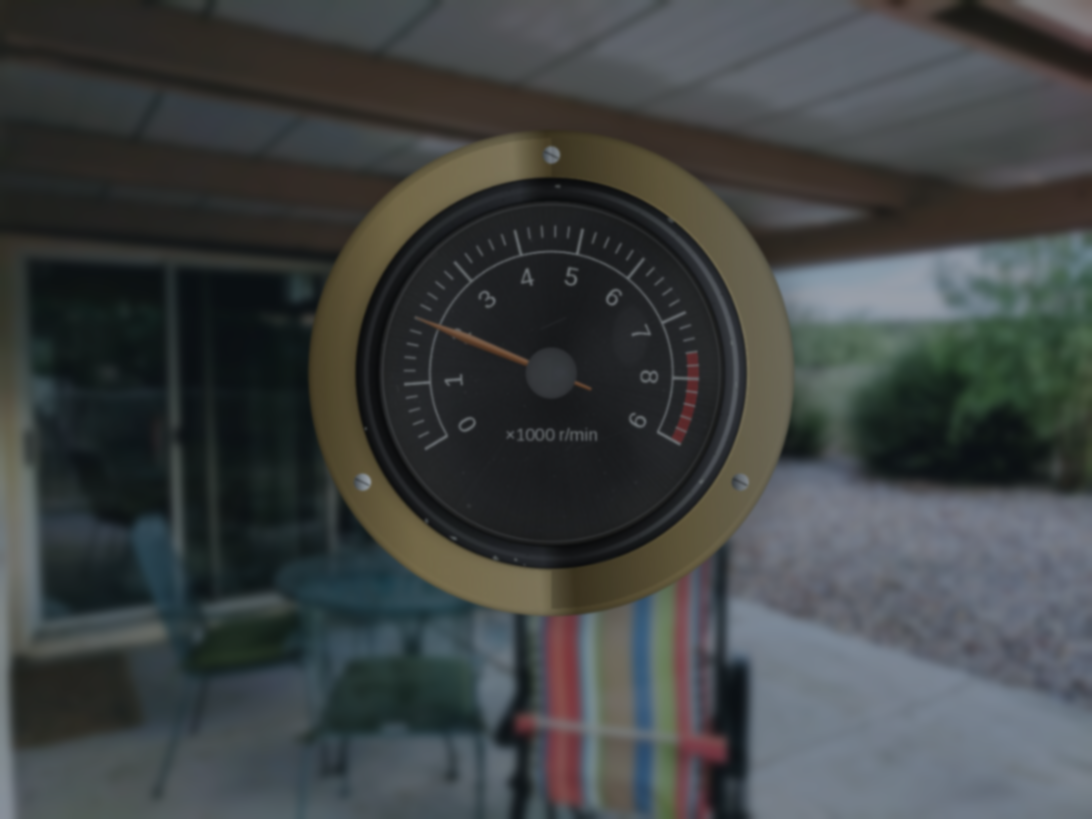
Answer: 2000rpm
